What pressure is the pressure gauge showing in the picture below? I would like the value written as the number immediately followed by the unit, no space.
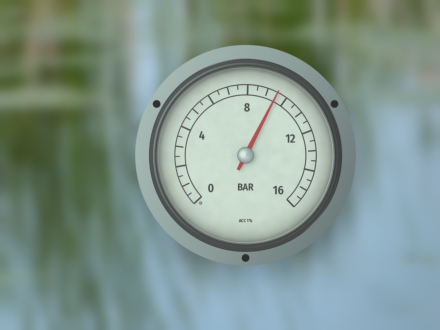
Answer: 9.5bar
